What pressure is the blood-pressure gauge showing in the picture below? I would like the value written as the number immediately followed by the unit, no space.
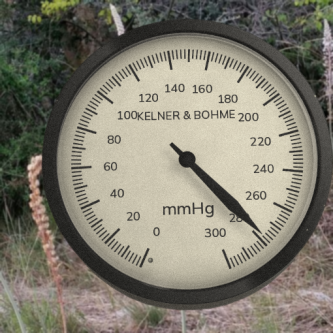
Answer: 278mmHg
